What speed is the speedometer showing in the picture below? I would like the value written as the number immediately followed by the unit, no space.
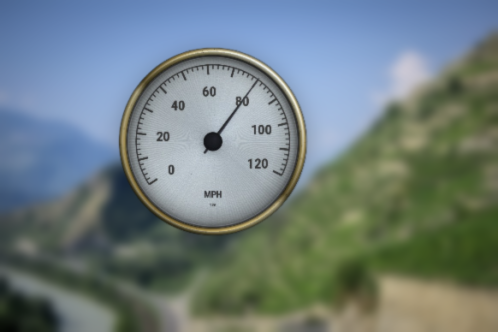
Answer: 80mph
